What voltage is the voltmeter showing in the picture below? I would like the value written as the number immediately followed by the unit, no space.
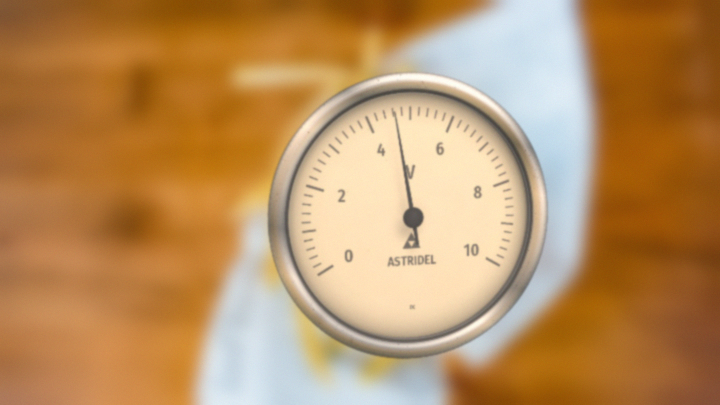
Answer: 4.6V
